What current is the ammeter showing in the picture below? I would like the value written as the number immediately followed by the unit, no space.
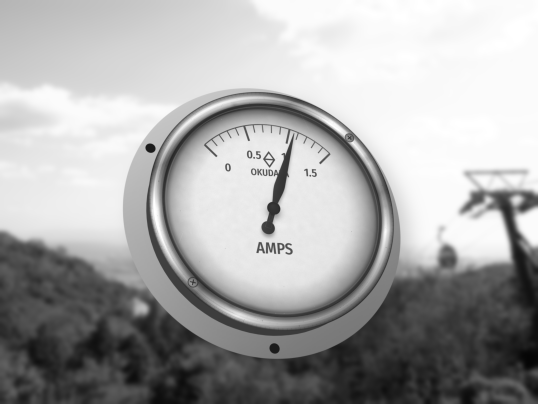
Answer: 1.05A
